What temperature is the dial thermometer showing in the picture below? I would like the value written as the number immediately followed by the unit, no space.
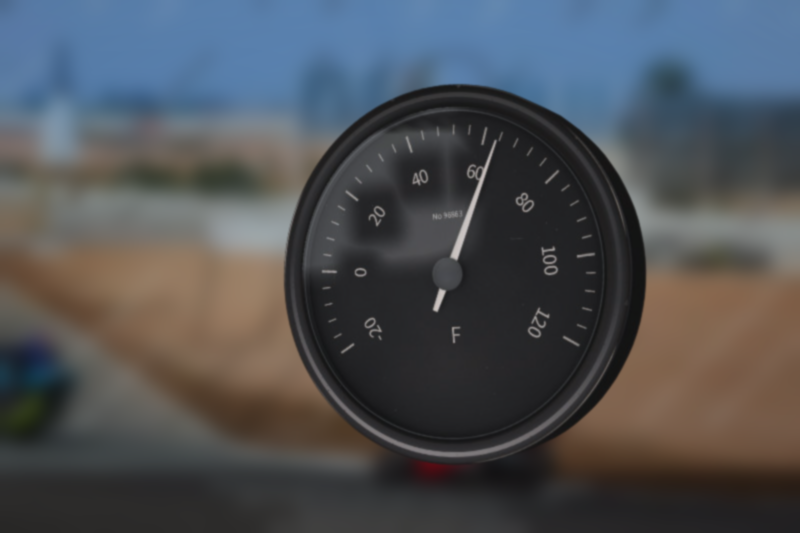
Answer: 64°F
